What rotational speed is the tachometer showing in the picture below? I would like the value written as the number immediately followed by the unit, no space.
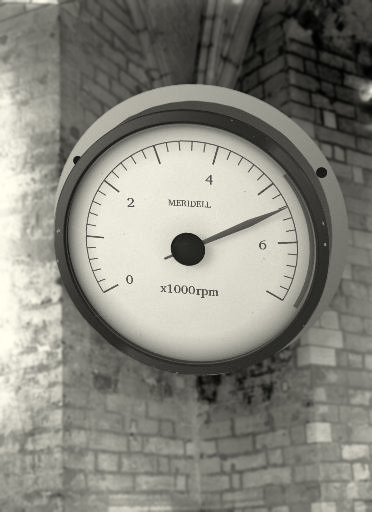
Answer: 5400rpm
